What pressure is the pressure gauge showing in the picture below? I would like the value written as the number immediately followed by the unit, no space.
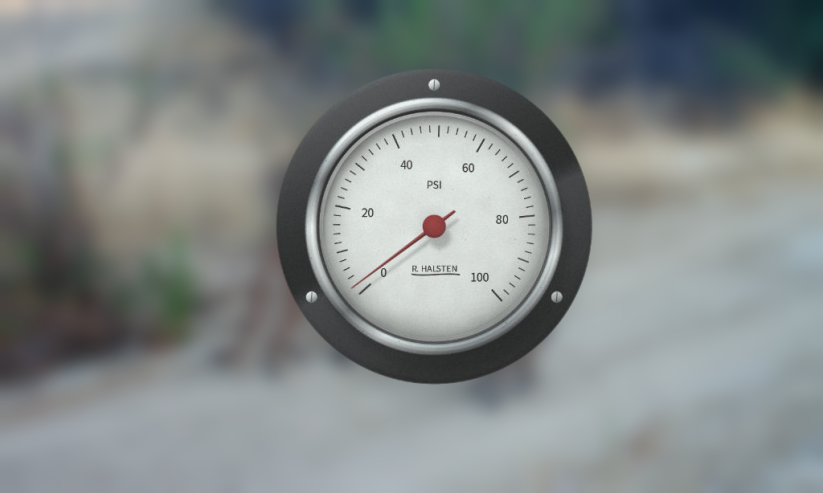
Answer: 2psi
